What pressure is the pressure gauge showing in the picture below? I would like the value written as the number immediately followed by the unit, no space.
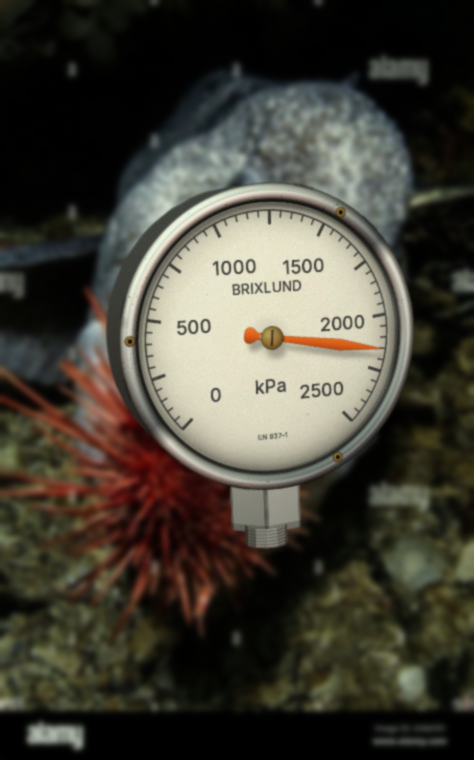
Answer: 2150kPa
